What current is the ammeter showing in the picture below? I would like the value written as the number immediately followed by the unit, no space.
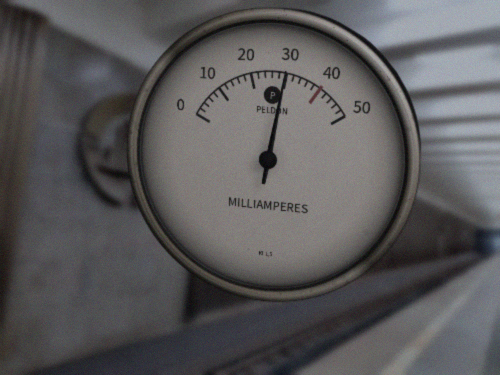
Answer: 30mA
